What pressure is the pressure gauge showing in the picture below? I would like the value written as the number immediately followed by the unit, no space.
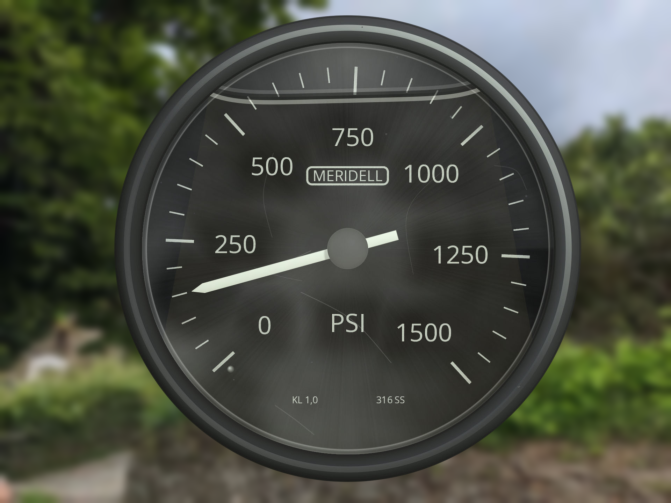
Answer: 150psi
